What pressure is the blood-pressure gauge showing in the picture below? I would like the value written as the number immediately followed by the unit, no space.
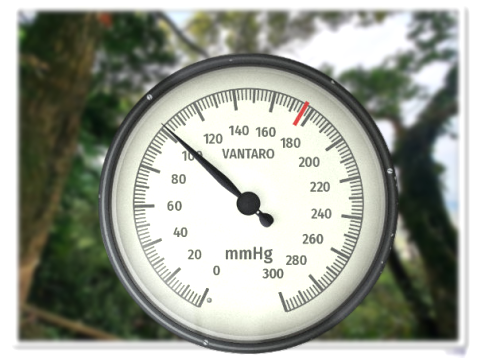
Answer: 102mmHg
